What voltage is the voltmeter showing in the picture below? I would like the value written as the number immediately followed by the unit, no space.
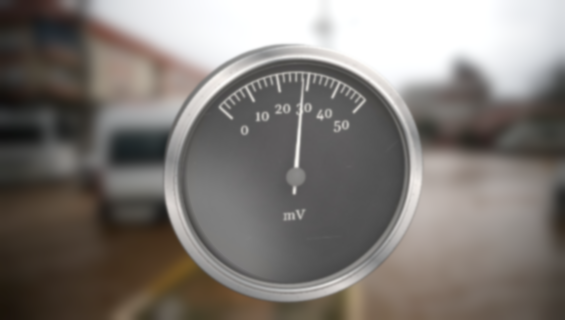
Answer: 28mV
